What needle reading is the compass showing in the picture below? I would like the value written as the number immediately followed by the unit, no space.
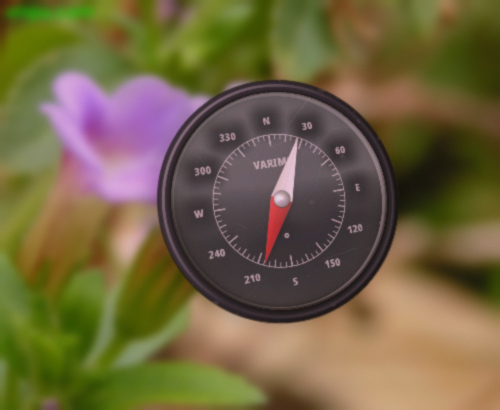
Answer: 205°
